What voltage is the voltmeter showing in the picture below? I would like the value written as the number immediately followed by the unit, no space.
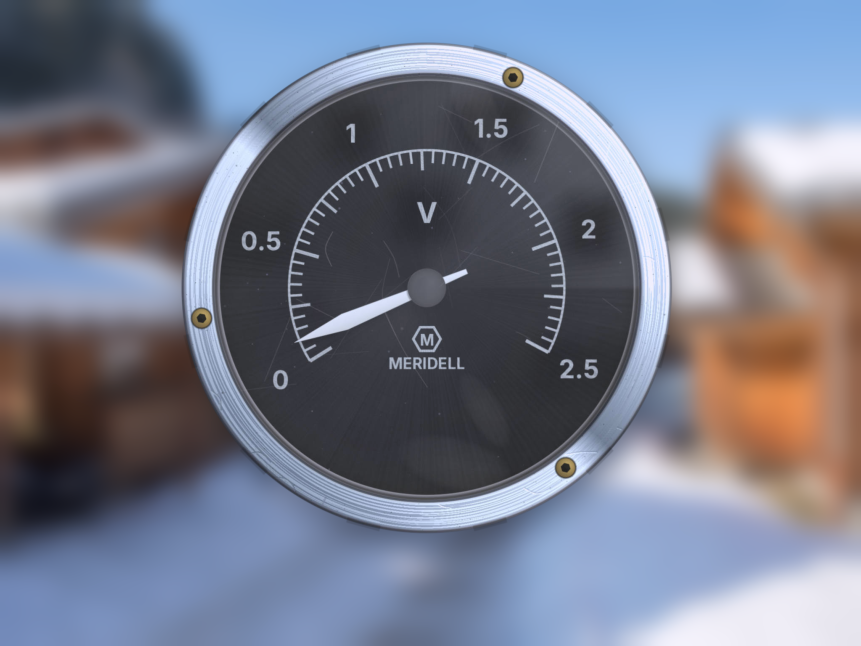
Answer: 0.1V
